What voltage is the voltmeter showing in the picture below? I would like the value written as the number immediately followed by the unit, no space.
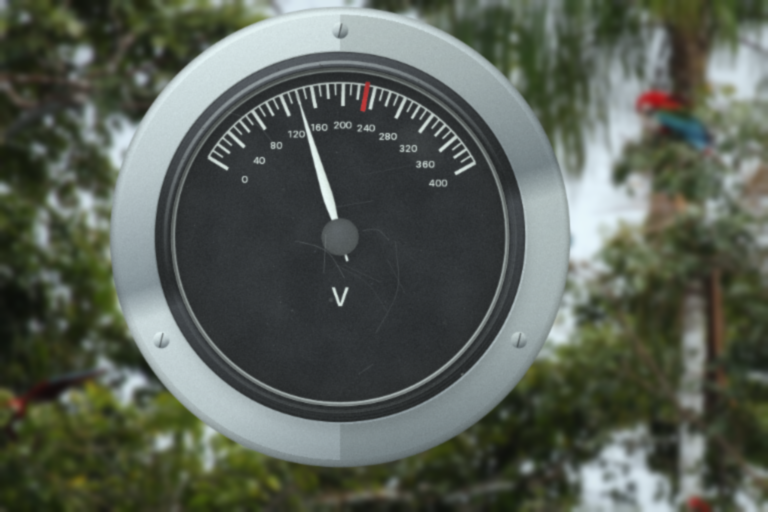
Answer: 140V
